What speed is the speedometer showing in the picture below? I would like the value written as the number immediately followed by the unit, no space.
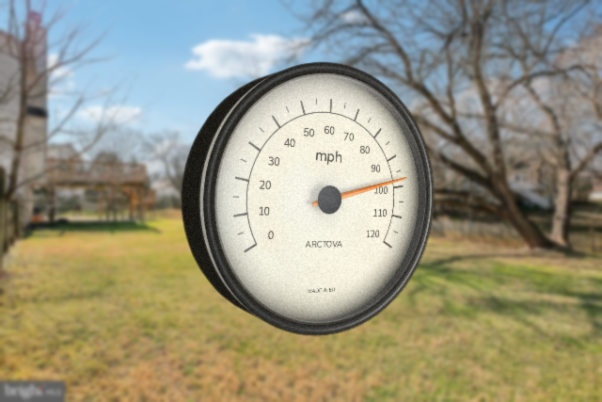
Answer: 97.5mph
